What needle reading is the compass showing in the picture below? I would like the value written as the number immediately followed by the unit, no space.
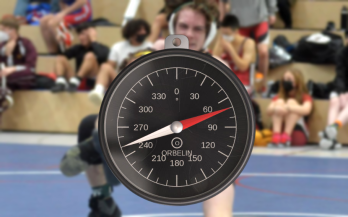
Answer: 70°
